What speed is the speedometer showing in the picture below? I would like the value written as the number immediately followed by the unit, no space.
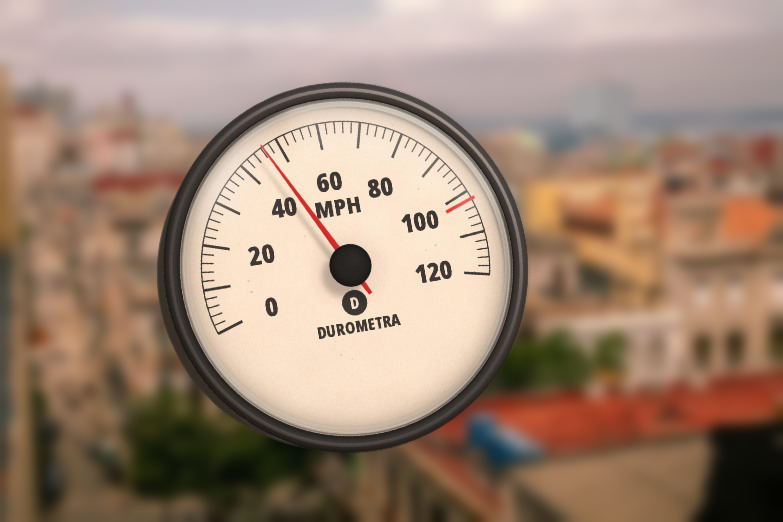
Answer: 46mph
